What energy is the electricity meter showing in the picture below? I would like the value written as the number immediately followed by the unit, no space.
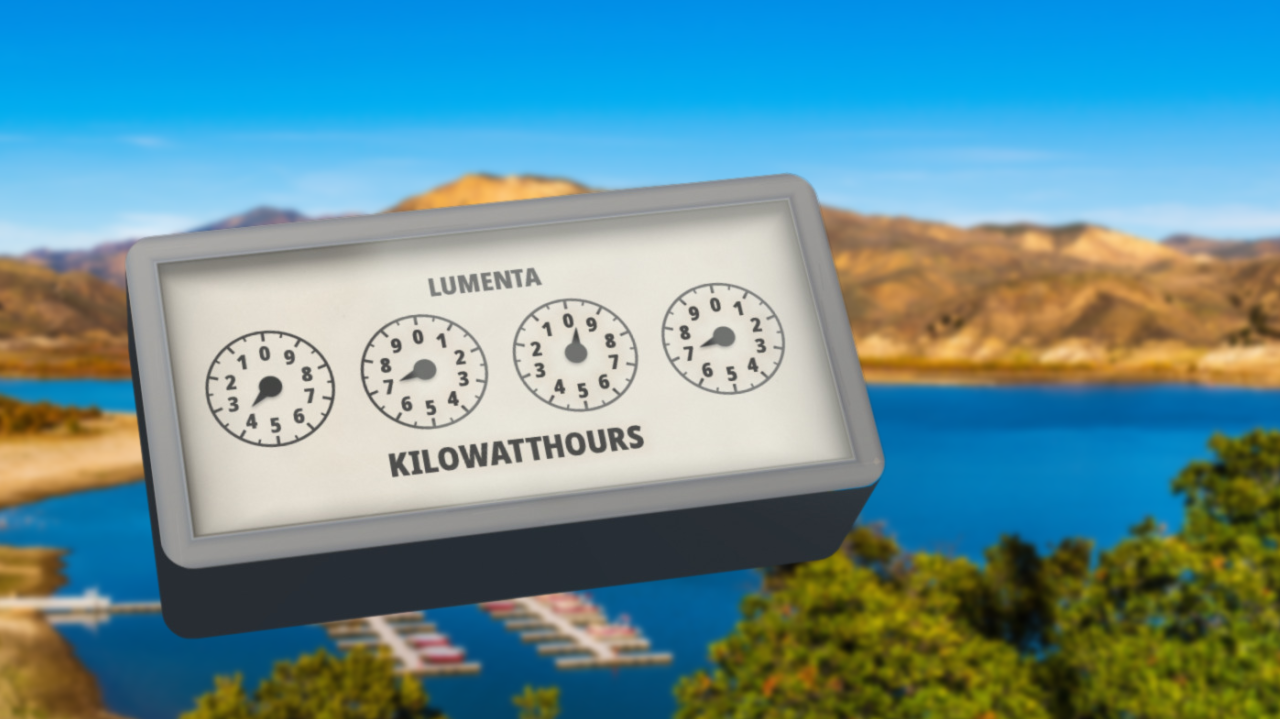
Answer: 3697kWh
